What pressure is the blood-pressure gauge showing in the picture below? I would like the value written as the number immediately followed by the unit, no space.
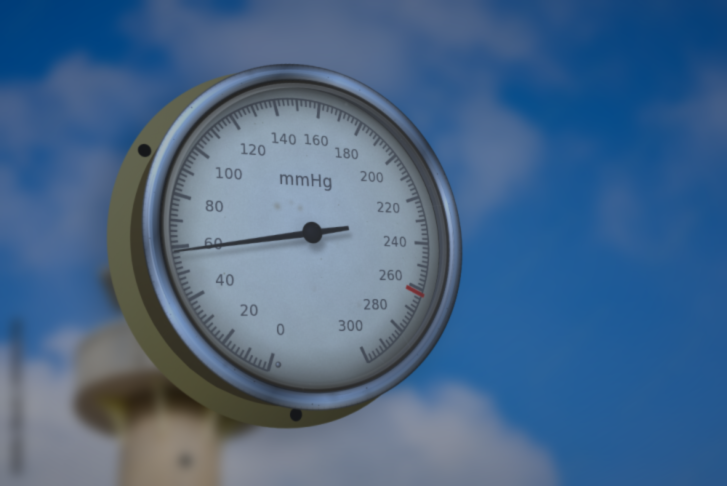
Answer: 58mmHg
